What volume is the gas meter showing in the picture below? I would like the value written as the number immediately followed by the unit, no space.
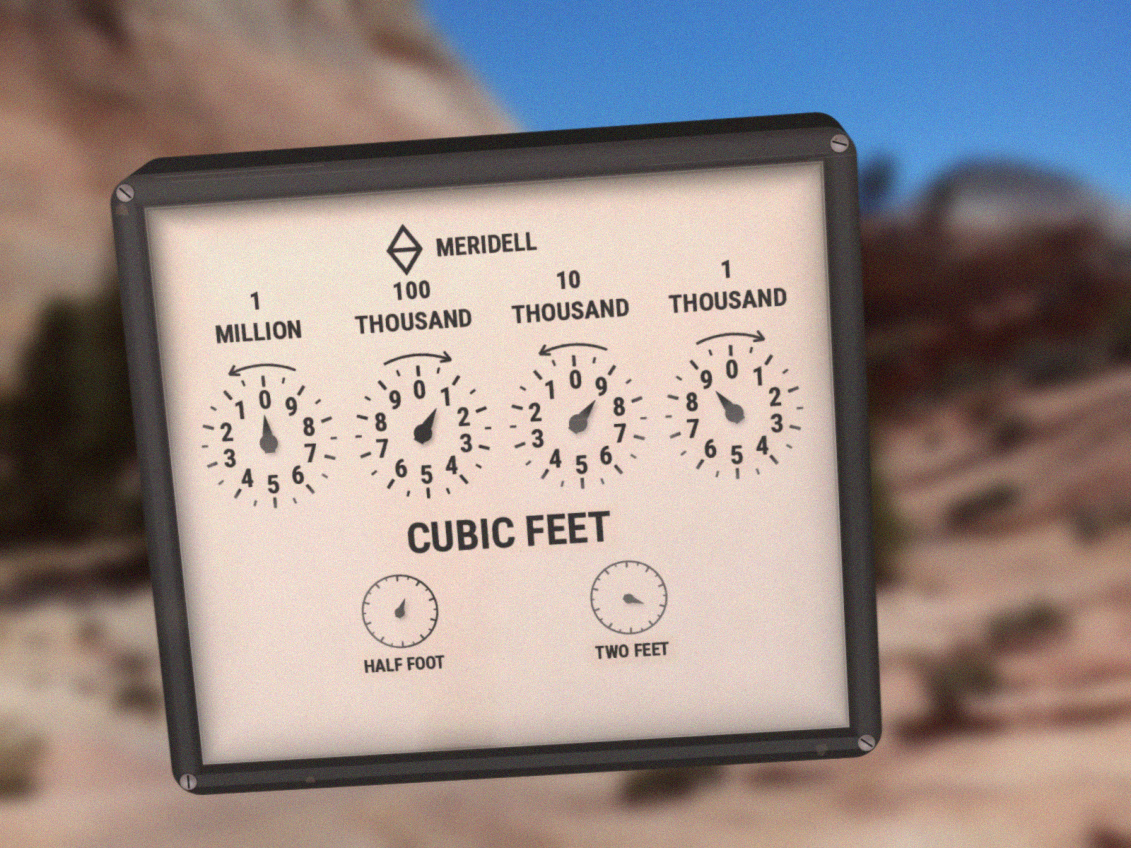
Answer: 8900ft³
